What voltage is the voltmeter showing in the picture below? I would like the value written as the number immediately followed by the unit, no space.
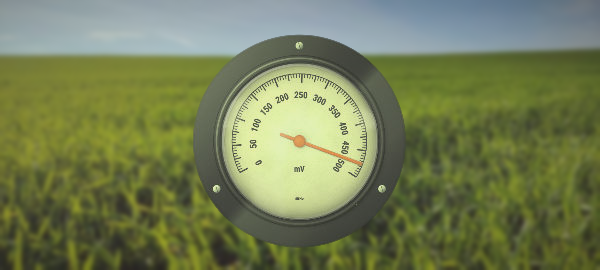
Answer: 475mV
